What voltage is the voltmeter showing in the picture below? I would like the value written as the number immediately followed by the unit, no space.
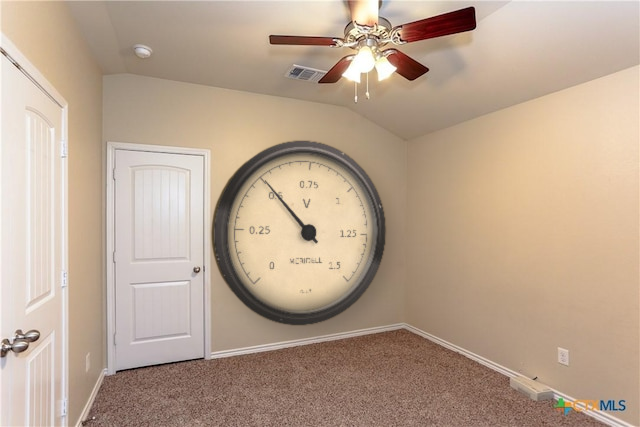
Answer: 0.5V
